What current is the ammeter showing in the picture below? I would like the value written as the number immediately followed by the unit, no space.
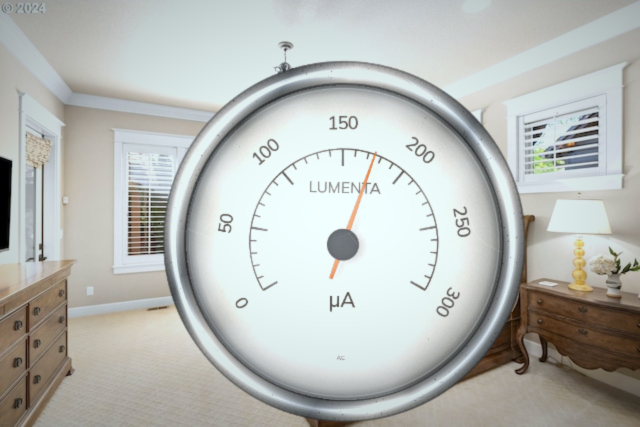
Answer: 175µA
